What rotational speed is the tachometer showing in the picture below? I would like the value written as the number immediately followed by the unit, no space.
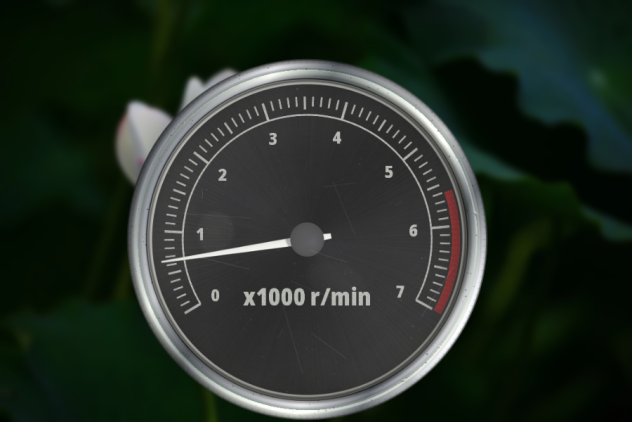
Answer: 650rpm
